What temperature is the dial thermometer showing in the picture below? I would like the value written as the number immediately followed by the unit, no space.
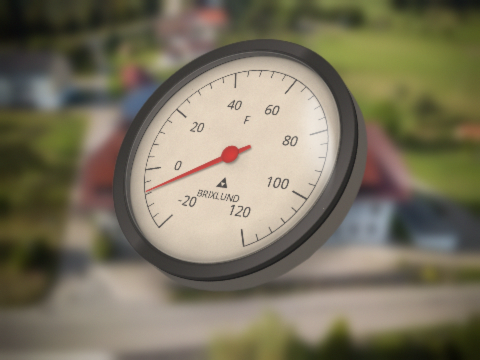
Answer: -8°F
